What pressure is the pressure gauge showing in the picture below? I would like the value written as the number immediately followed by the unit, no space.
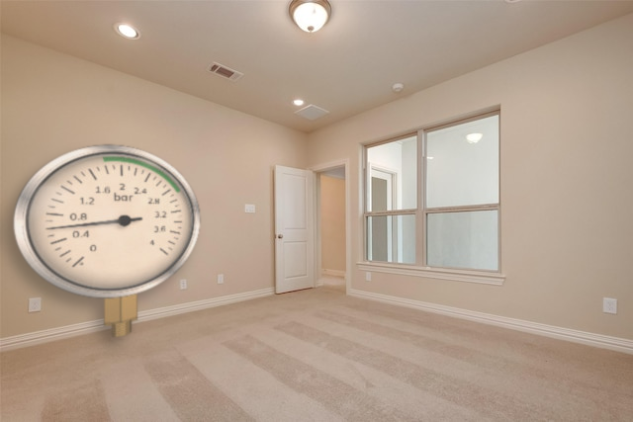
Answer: 0.6bar
